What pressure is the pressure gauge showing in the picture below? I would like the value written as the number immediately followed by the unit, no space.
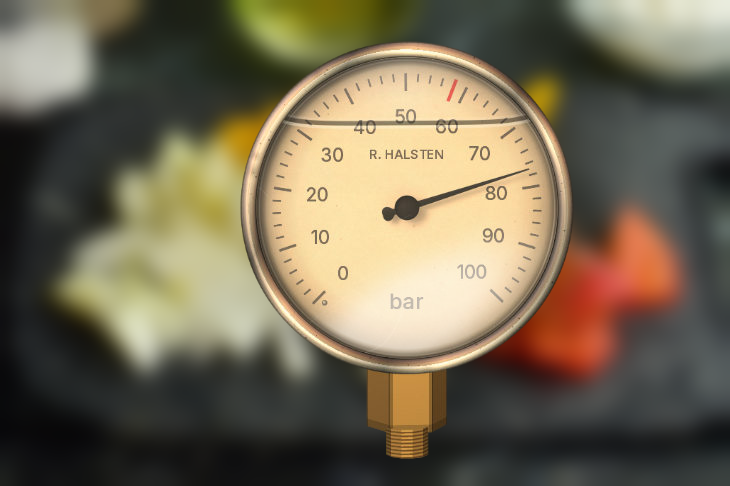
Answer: 77bar
